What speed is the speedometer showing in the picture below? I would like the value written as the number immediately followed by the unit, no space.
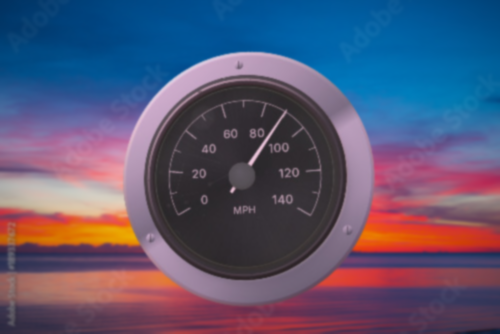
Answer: 90mph
